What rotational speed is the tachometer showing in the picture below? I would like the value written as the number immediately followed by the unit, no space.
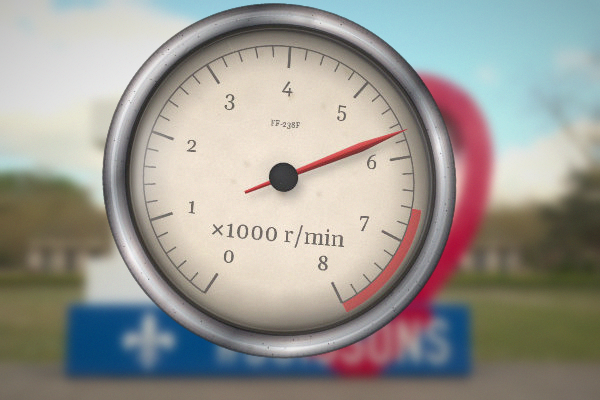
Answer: 5700rpm
